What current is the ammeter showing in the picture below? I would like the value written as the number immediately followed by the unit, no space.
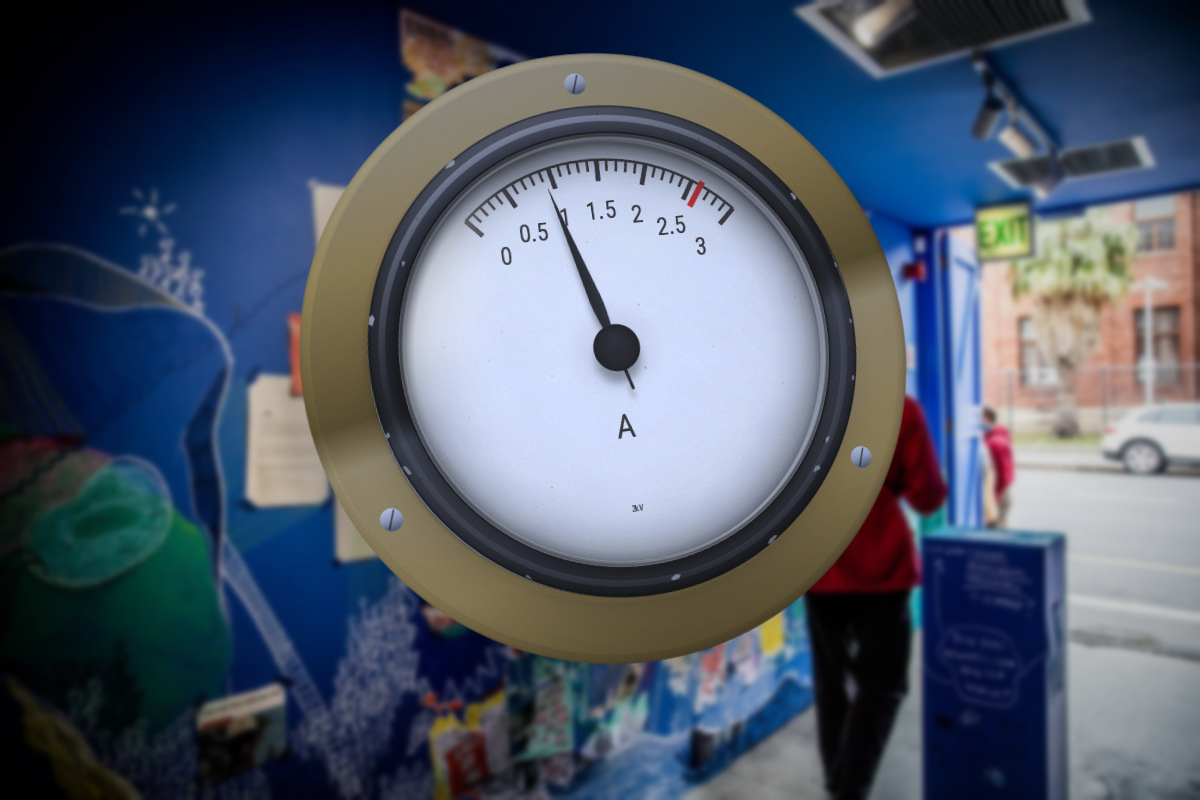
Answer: 0.9A
